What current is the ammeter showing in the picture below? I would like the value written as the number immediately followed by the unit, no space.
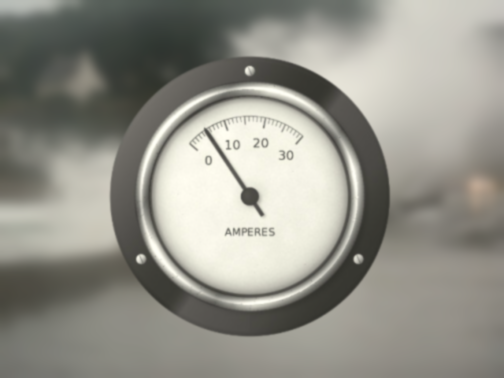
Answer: 5A
